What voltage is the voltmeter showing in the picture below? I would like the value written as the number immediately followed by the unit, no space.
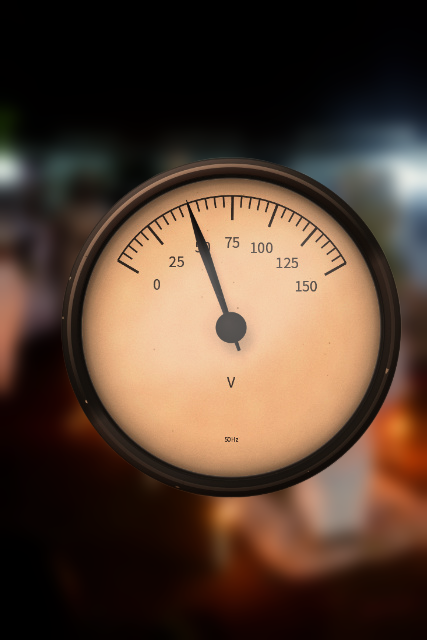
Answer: 50V
